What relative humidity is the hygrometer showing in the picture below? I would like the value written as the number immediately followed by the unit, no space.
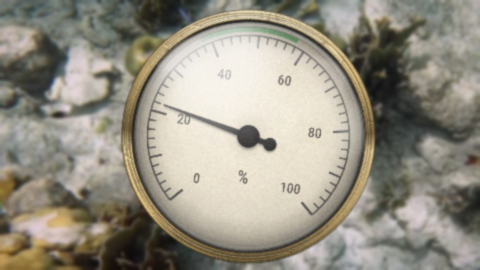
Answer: 22%
